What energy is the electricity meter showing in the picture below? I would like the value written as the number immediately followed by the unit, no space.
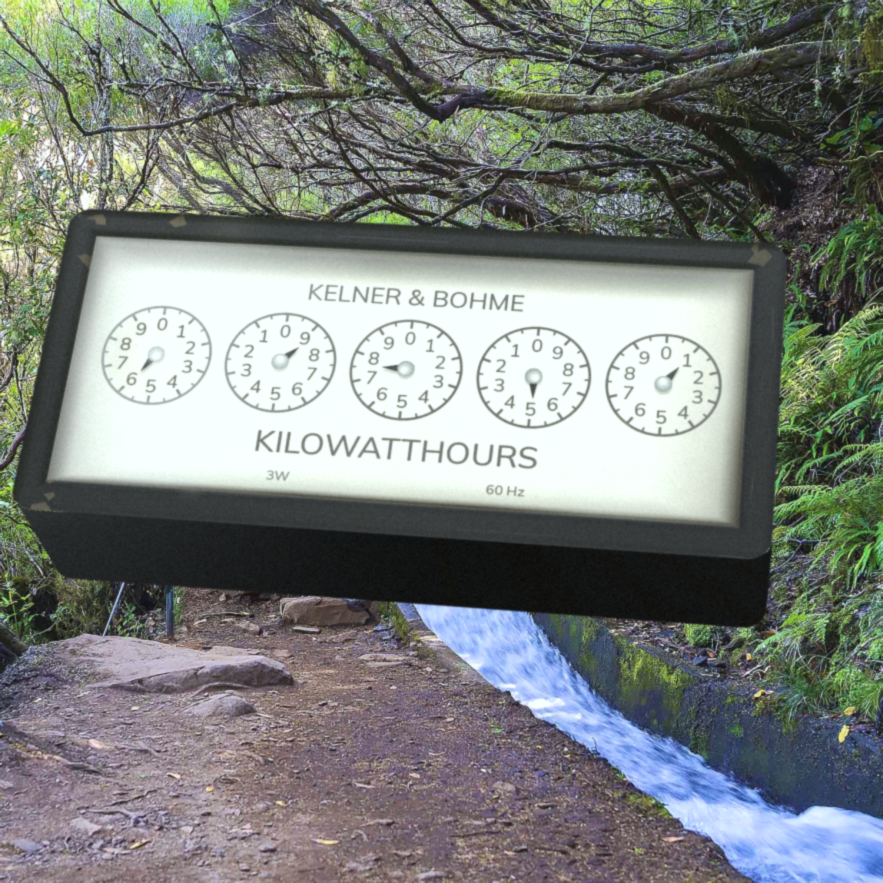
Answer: 58751kWh
